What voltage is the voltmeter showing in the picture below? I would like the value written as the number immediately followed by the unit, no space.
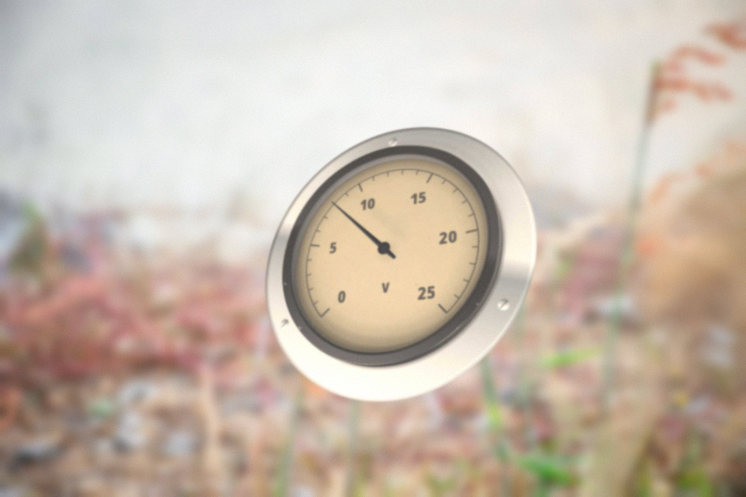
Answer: 8V
